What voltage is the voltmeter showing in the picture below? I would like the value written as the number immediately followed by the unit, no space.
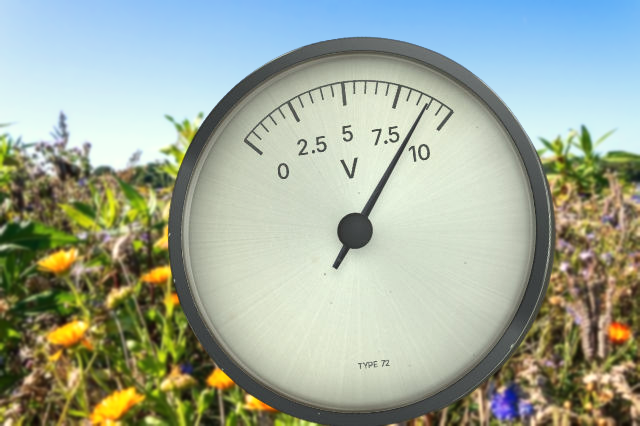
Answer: 9V
